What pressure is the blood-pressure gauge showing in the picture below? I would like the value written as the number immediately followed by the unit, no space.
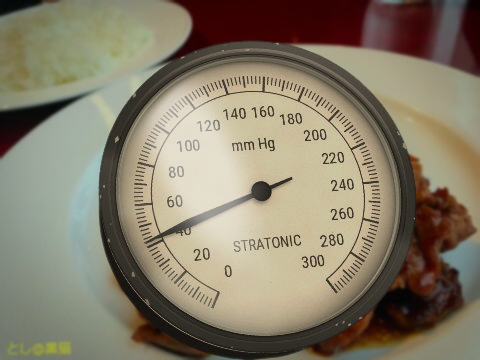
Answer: 42mmHg
